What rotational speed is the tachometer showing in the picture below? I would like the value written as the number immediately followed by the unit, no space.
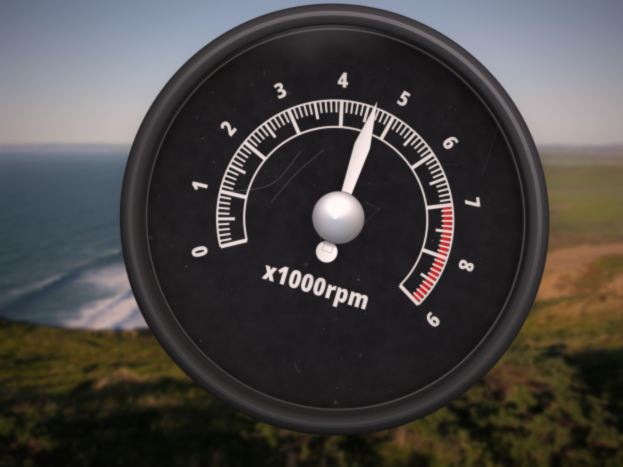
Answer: 4600rpm
